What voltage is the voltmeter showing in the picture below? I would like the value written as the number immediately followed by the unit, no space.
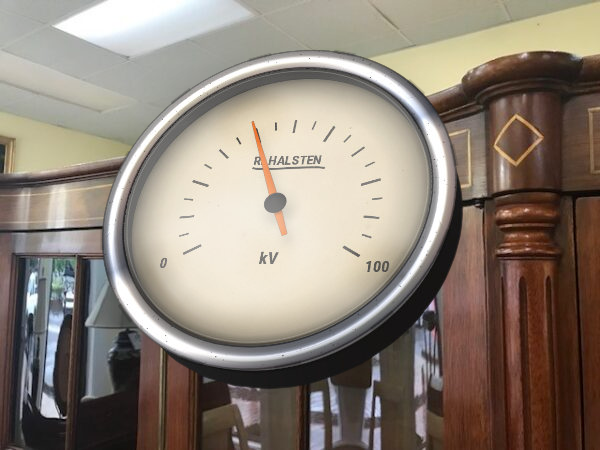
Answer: 40kV
